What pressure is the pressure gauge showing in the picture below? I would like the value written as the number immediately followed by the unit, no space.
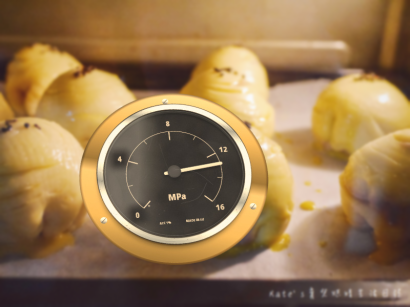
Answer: 13MPa
